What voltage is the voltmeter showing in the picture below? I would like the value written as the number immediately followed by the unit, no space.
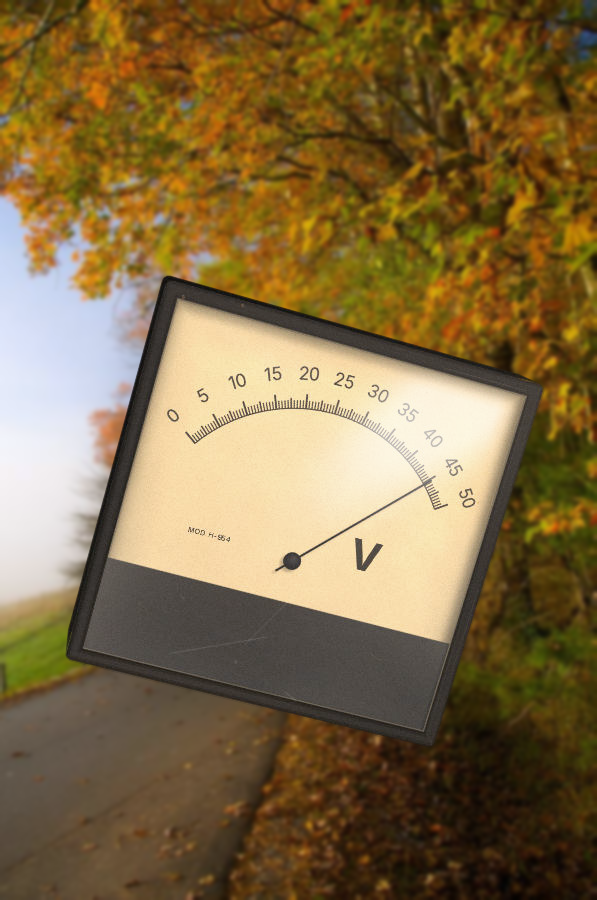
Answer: 45V
